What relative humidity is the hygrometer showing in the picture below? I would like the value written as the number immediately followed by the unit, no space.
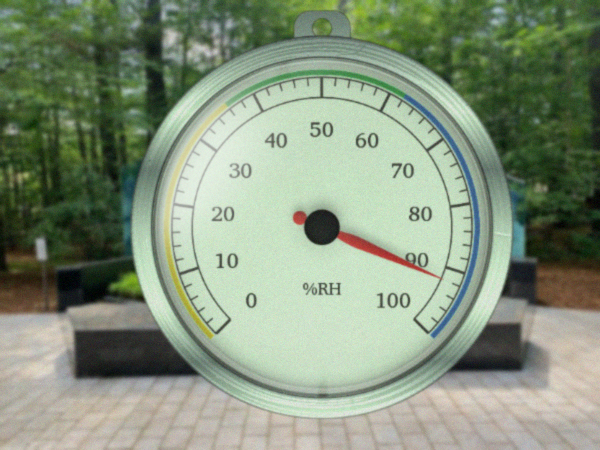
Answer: 92%
